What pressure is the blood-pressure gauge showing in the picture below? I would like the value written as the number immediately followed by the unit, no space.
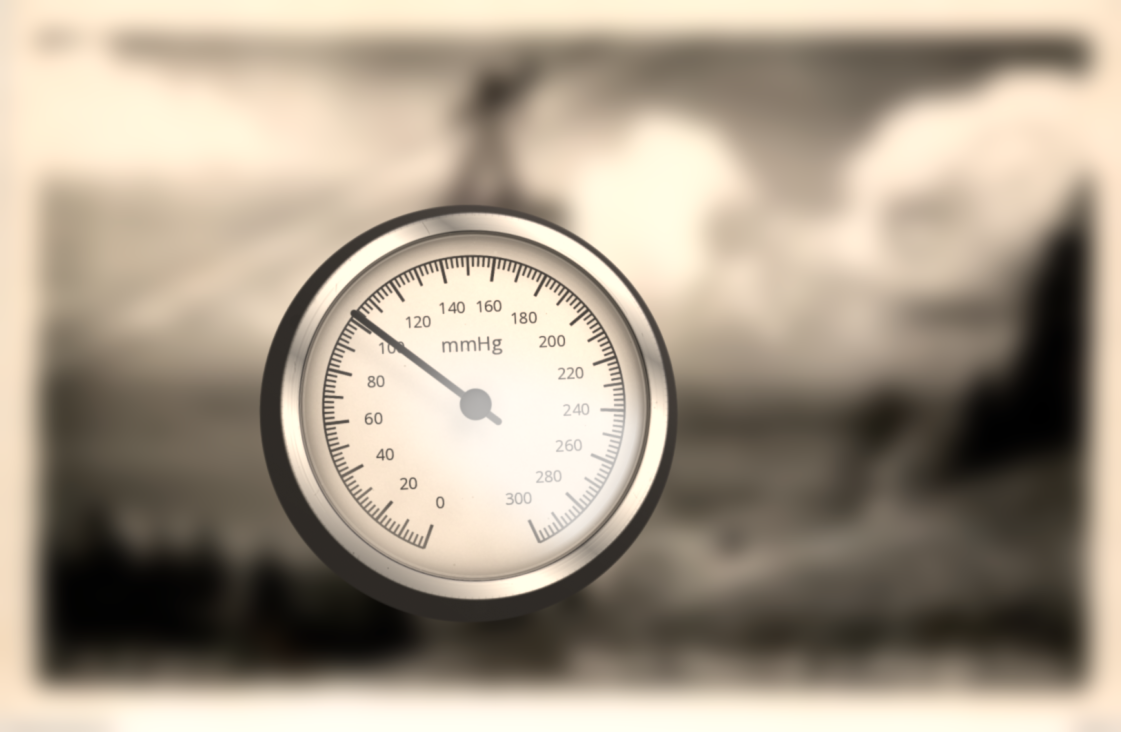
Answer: 102mmHg
